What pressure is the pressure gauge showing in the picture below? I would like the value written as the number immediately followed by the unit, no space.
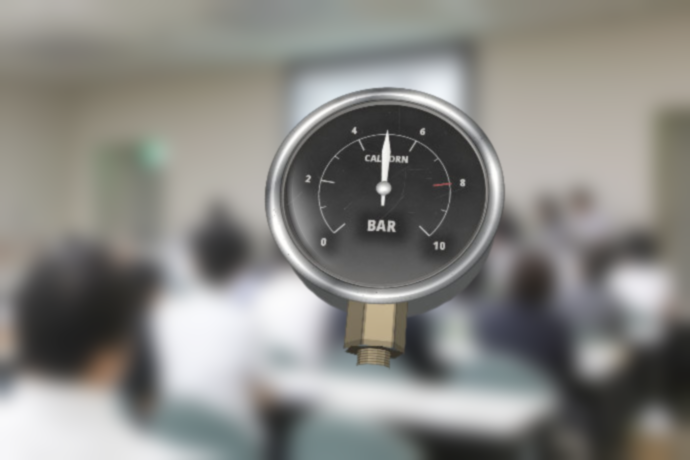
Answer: 5bar
